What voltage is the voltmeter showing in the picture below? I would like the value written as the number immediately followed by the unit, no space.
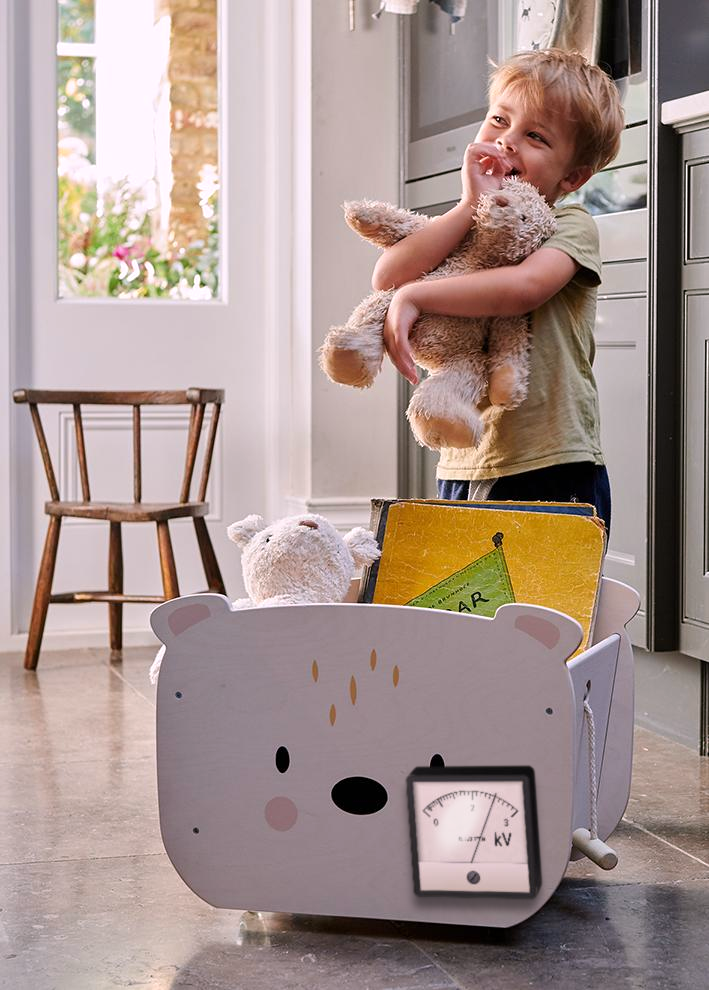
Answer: 2.5kV
